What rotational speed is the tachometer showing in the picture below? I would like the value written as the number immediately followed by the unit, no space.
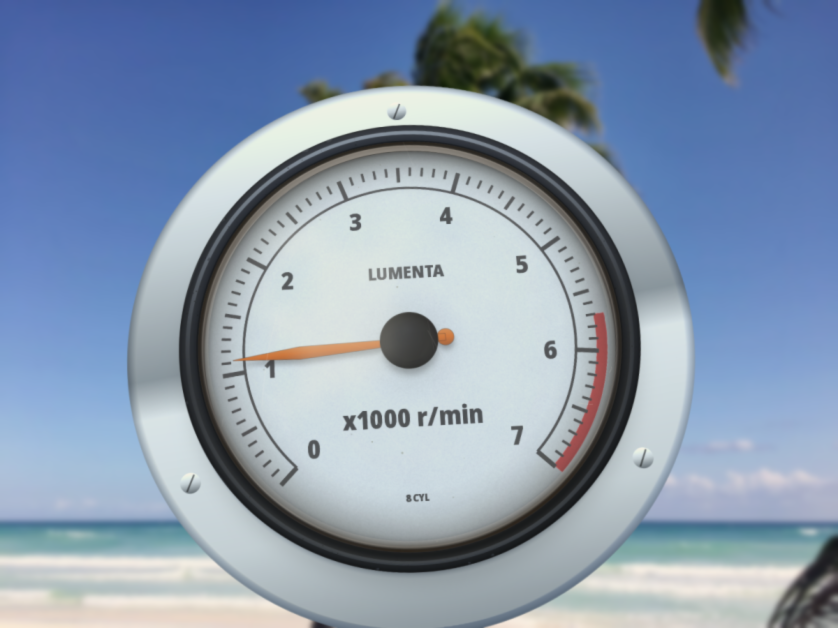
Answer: 1100rpm
